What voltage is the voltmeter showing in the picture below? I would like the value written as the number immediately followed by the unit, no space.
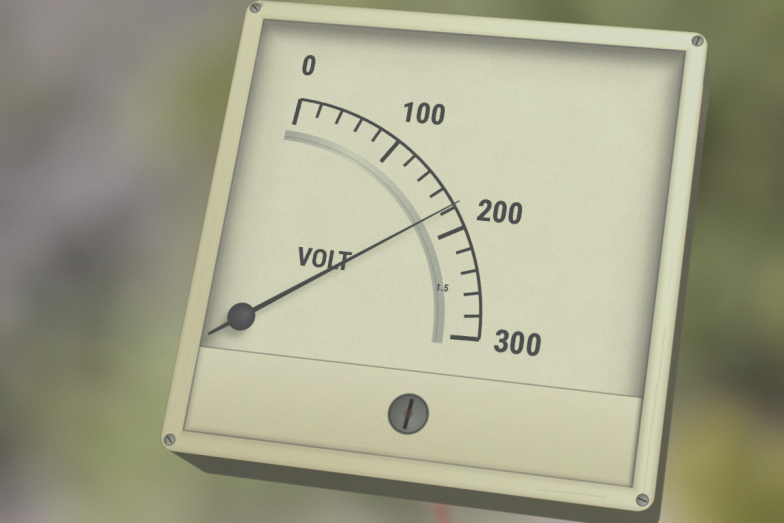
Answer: 180V
